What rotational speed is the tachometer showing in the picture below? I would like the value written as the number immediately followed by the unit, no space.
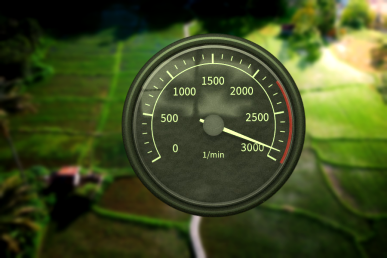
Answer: 2900rpm
